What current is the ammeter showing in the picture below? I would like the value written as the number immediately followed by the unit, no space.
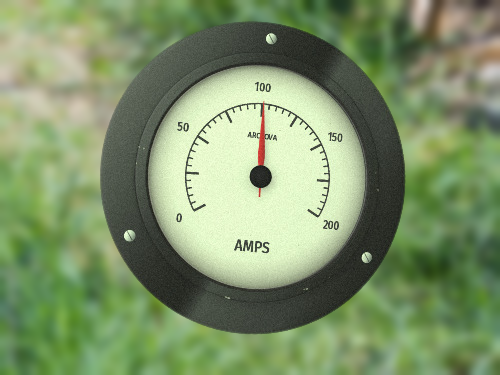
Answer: 100A
